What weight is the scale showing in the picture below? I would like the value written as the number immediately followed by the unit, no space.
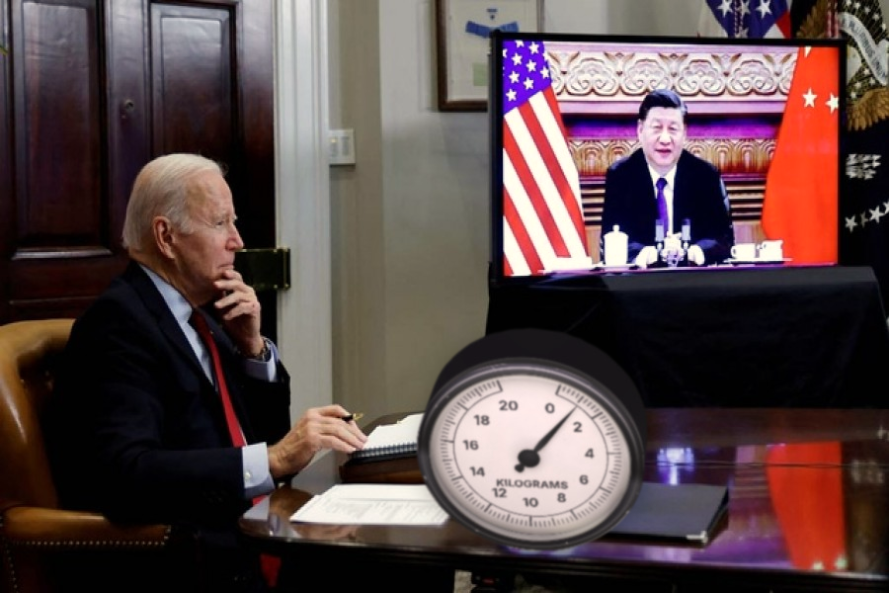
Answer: 1kg
